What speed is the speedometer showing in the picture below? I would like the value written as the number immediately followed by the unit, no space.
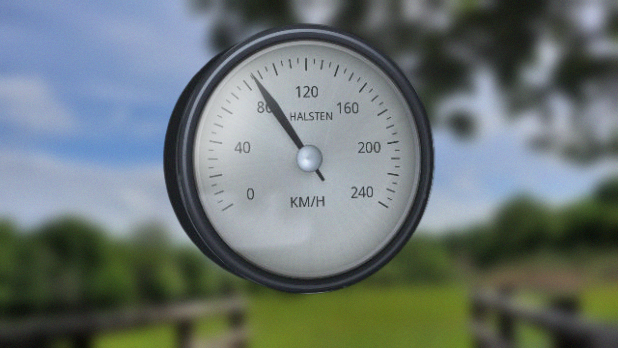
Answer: 85km/h
